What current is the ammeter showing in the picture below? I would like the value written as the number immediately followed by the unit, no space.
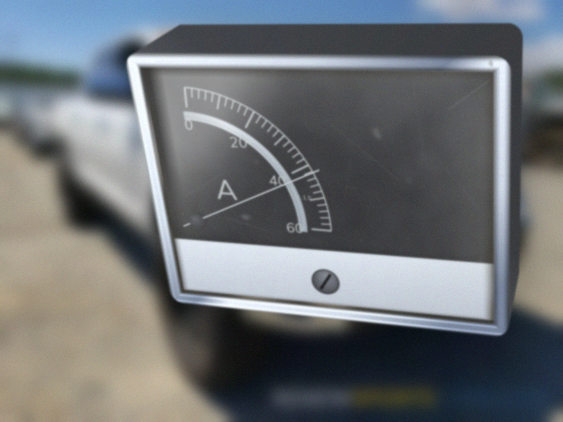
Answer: 42A
